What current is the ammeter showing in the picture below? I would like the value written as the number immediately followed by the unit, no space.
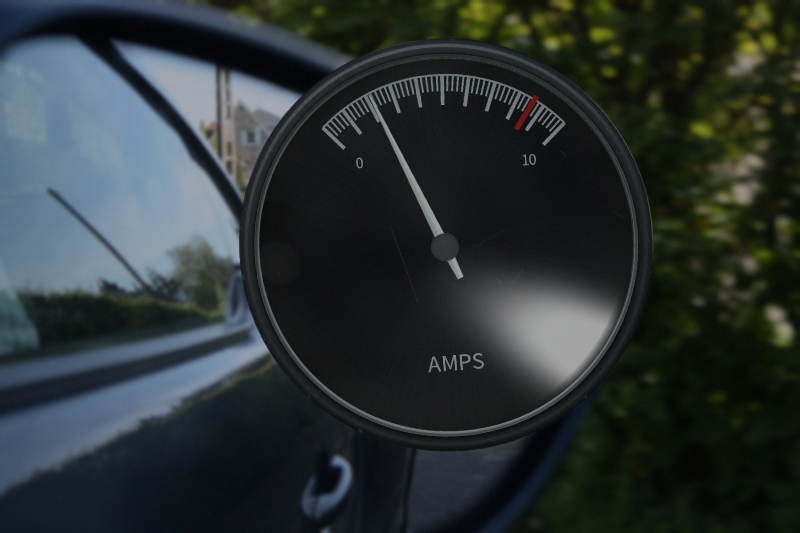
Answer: 2.2A
